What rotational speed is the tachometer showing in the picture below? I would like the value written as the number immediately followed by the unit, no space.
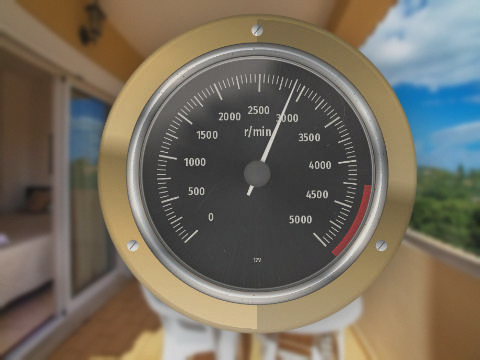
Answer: 2900rpm
